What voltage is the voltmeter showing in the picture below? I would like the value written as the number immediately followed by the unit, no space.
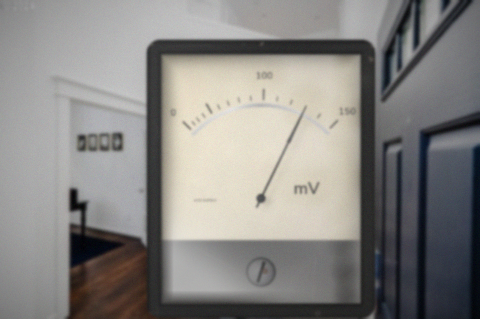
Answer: 130mV
